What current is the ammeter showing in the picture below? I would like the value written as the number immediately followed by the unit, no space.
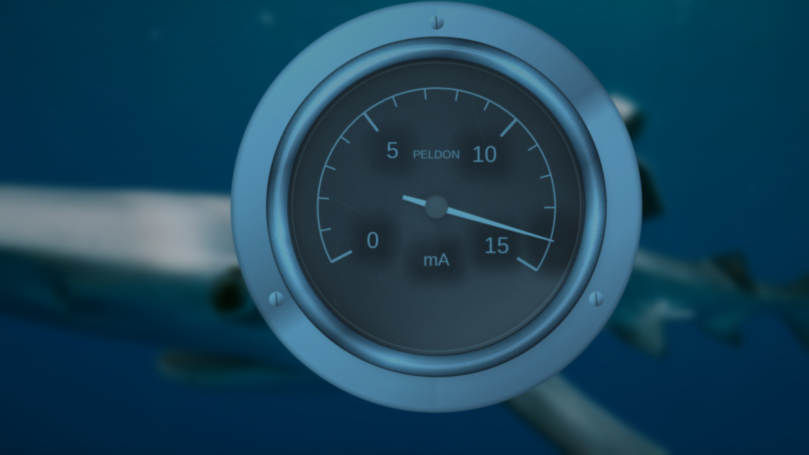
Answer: 14mA
